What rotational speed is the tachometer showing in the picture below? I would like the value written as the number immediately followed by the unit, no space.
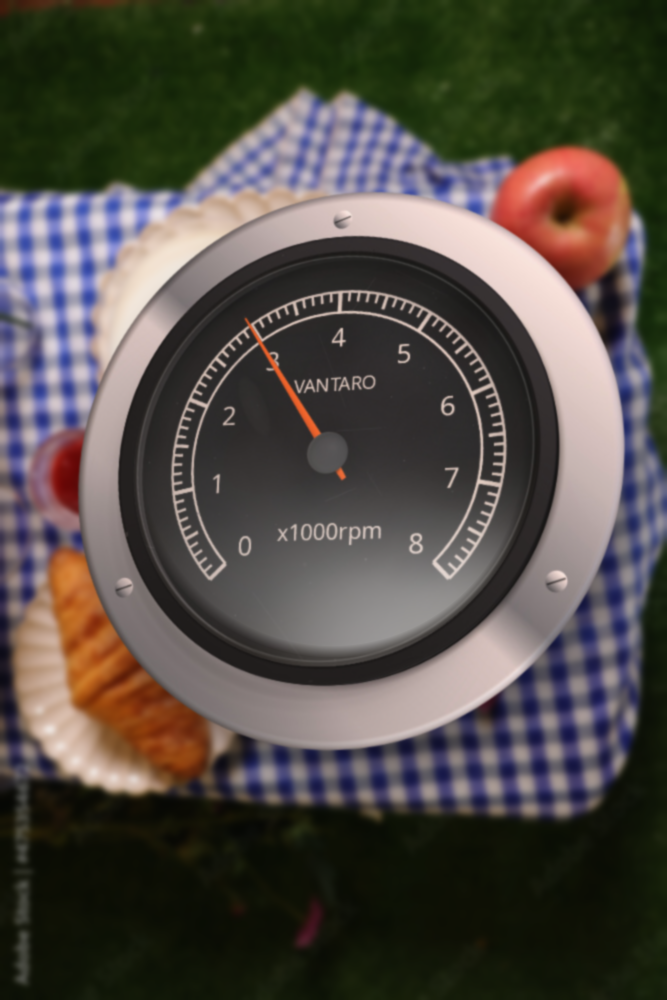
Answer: 3000rpm
